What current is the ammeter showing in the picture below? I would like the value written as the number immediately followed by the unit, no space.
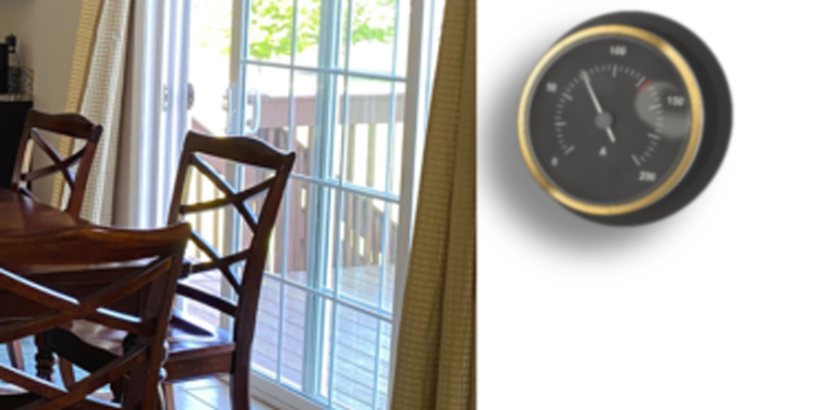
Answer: 75A
